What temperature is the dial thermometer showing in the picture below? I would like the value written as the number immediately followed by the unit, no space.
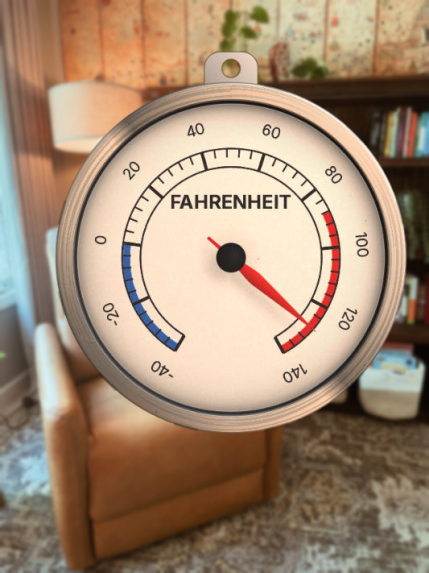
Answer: 128°F
